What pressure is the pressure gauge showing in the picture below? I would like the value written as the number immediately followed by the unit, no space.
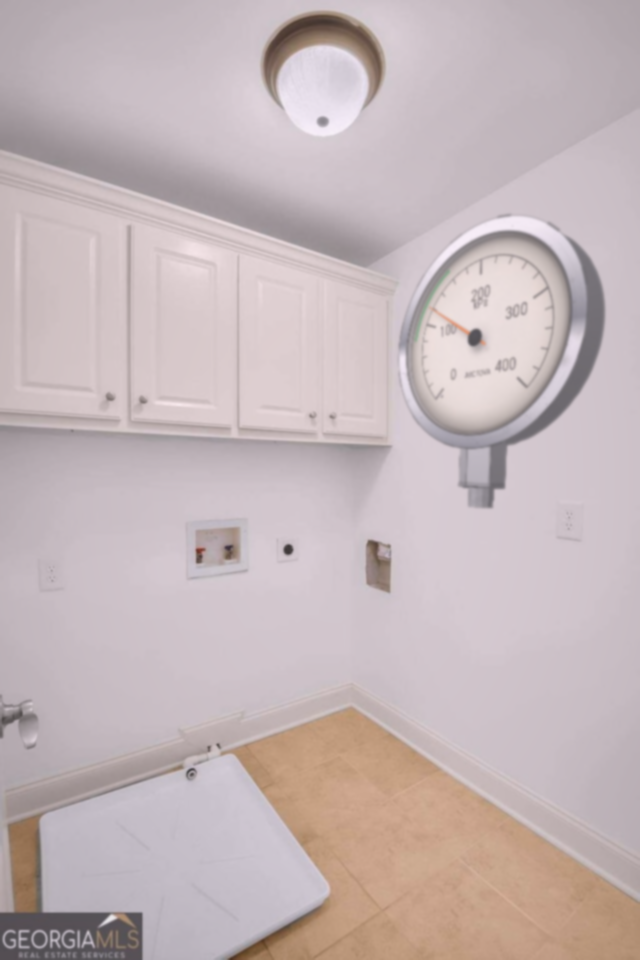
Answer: 120kPa
